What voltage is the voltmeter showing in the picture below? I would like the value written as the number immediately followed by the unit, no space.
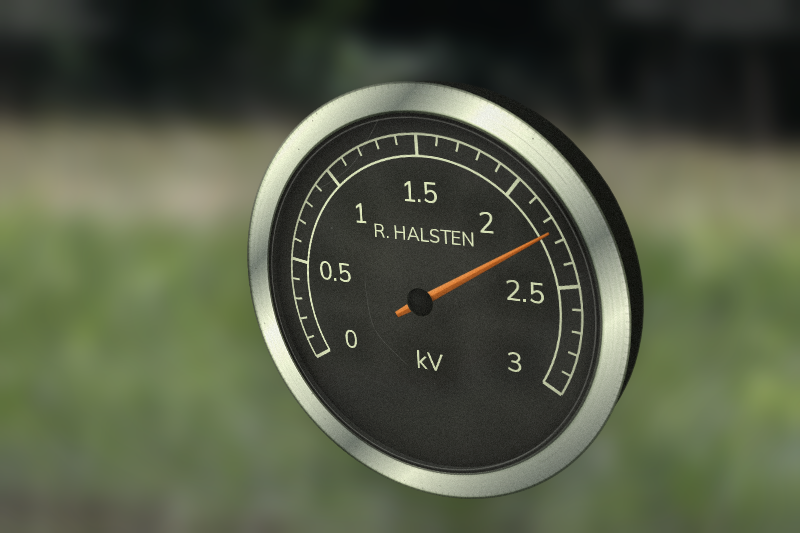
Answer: 2.25kV
